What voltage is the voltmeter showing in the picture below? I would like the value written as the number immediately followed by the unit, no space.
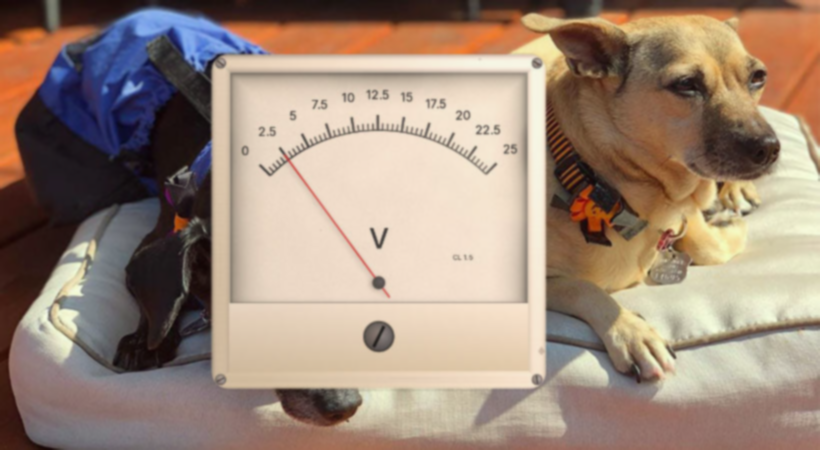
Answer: 2.5V
